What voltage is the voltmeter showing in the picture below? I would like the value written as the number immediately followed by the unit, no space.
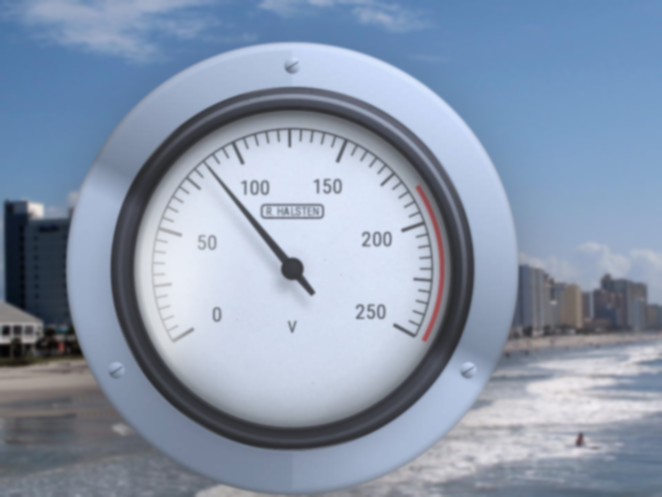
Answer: 85V
